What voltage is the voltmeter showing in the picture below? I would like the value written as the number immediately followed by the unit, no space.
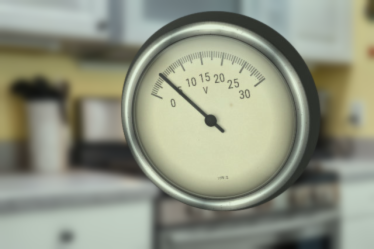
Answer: 5V
